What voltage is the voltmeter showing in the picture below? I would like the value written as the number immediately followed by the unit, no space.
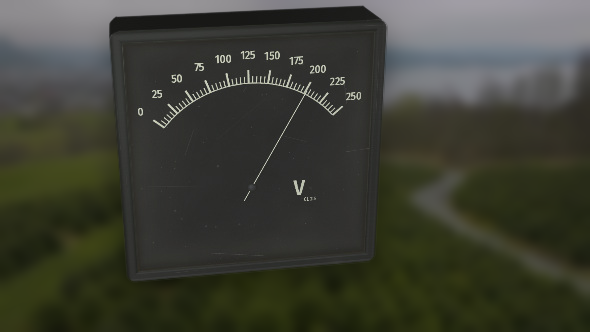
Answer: 200V
